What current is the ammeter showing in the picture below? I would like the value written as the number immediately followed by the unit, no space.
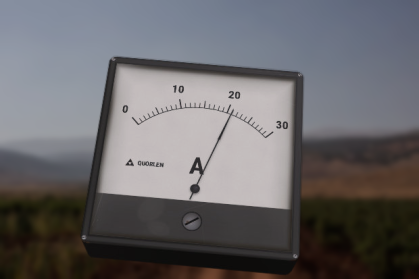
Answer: 21A
